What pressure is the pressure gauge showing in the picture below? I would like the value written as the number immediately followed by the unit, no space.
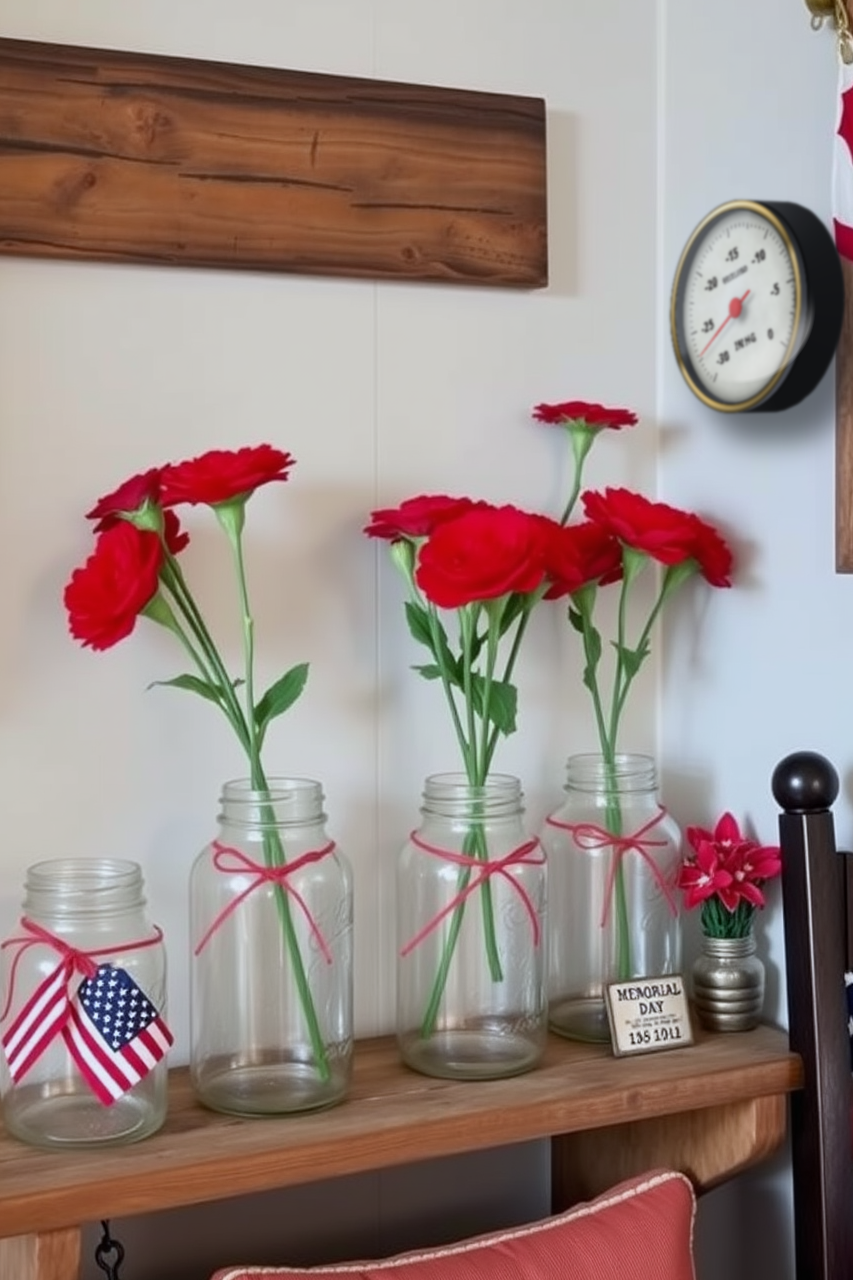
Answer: -27.5inHg
